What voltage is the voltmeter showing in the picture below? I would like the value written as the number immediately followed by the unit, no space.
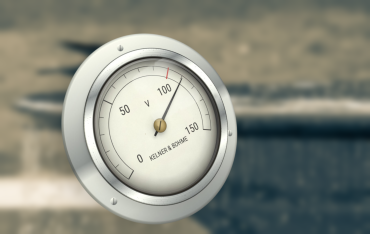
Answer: 110V
